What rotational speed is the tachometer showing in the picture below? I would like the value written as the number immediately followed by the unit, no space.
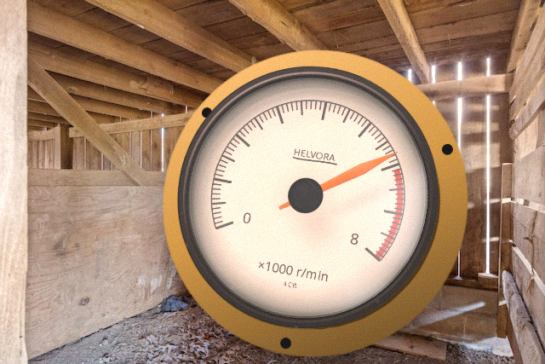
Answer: 5800rpm
